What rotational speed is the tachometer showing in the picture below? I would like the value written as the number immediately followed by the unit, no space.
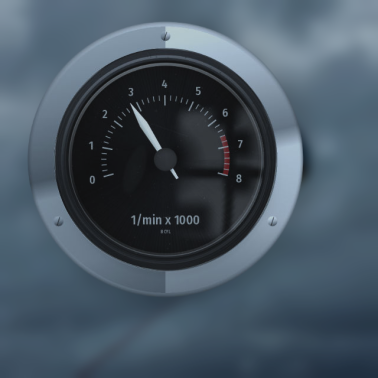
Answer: 2800rpm
